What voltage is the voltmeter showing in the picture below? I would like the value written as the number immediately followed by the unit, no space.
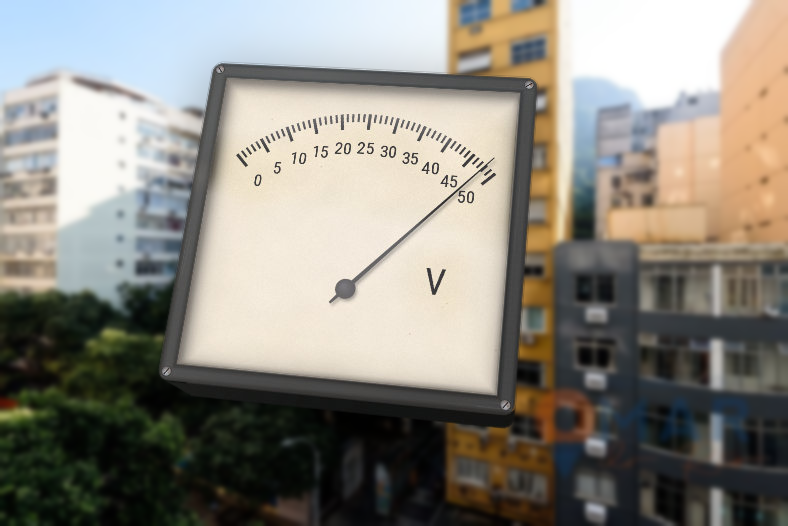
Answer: 48V
